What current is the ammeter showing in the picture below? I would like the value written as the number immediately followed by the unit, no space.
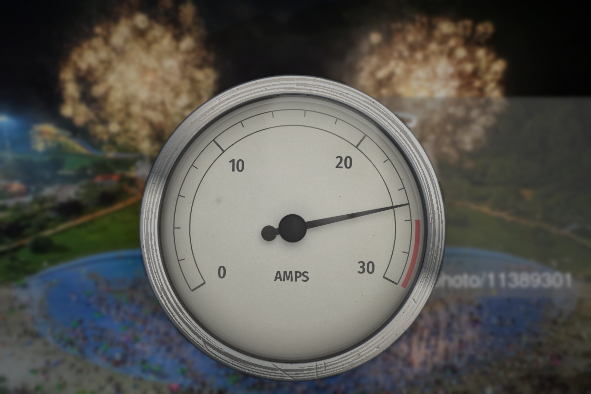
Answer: 25A
